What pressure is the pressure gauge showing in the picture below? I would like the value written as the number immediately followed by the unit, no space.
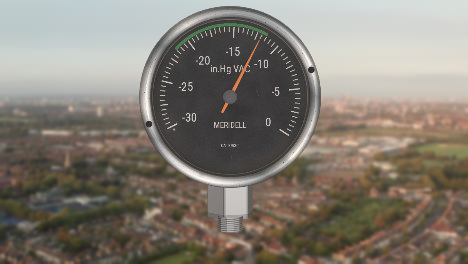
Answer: -12inHg
